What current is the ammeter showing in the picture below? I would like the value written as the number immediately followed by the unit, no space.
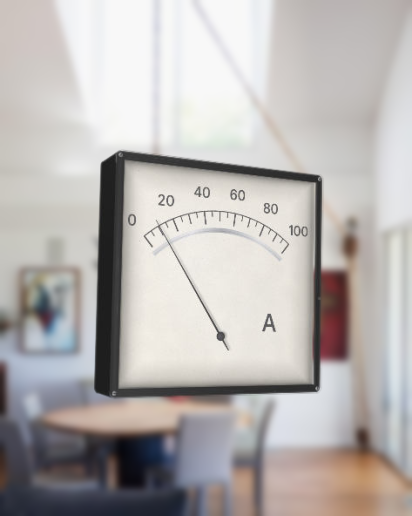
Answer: 10A
